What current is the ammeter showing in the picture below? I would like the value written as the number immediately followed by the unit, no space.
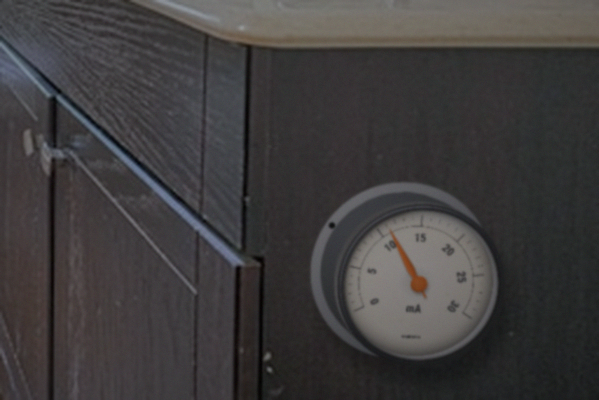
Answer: 11mA
